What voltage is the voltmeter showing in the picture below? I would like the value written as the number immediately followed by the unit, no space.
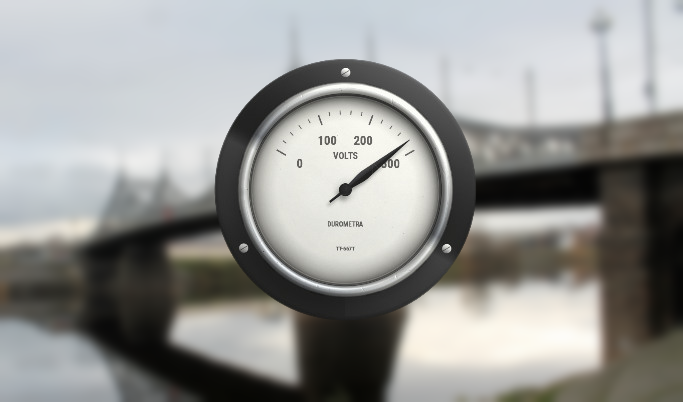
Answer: 280V
